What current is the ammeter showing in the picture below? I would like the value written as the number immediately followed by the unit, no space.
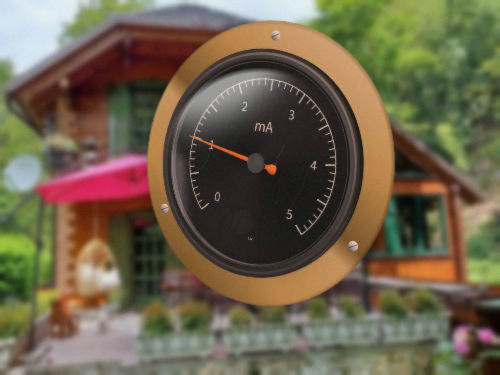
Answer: 1mA
